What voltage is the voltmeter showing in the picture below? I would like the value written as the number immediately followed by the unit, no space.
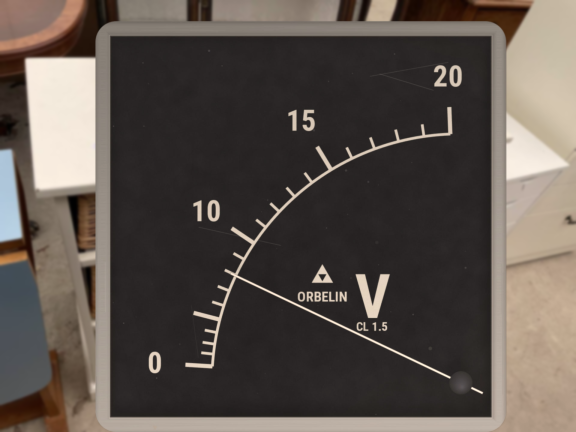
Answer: 8V
